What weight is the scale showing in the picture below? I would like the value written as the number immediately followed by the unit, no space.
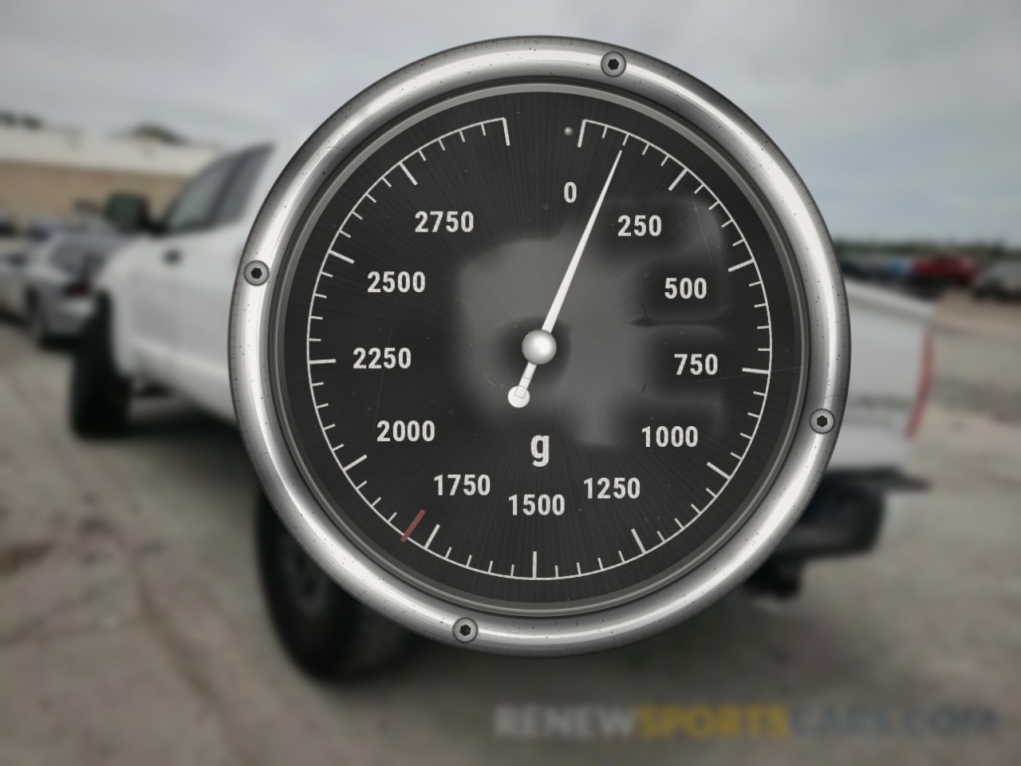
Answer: 100g
